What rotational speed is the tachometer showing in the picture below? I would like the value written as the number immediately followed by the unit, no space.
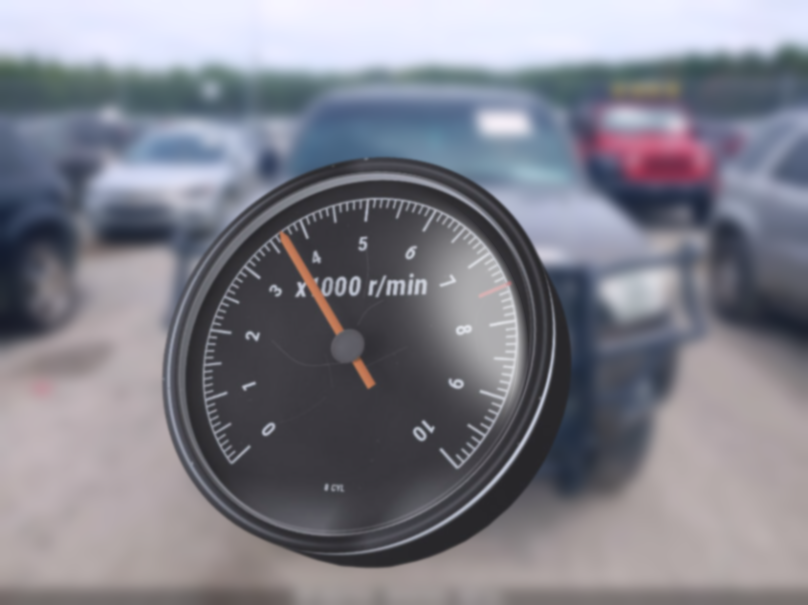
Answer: 3700rpm
